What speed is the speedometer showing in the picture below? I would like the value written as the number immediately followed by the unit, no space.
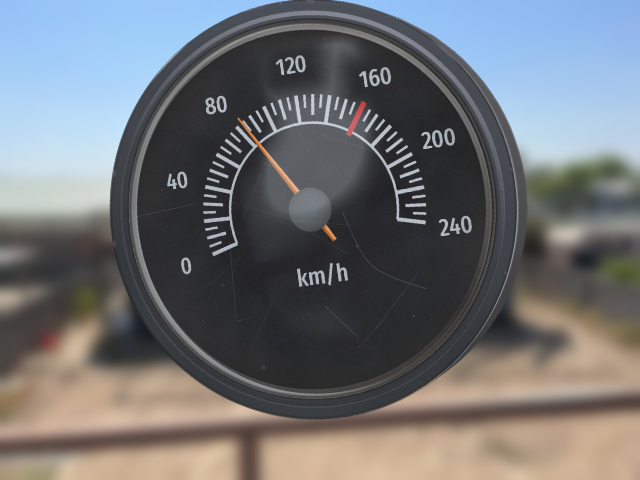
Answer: 85km/h
